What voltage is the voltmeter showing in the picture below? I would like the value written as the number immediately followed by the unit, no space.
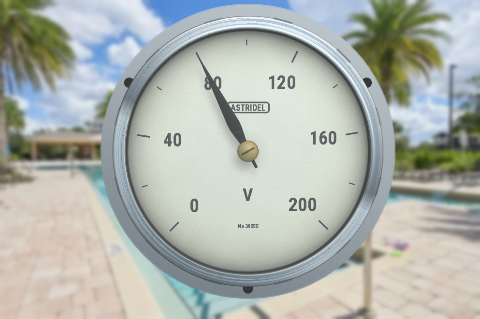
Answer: 80V
